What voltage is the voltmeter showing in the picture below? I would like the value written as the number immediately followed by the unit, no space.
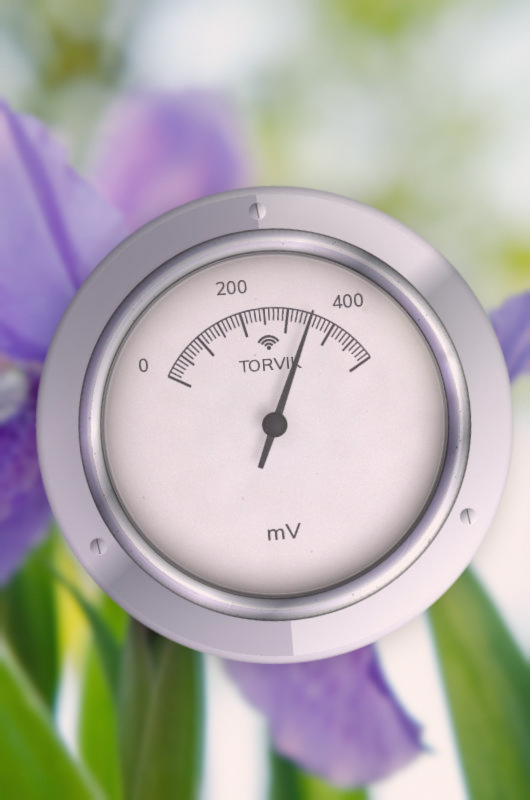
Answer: 350mV
